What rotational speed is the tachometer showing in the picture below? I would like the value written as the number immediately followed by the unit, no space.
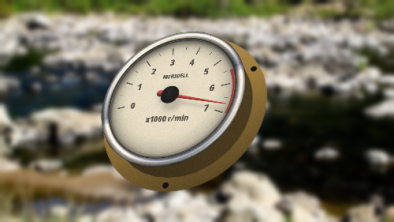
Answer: 6750rpm
